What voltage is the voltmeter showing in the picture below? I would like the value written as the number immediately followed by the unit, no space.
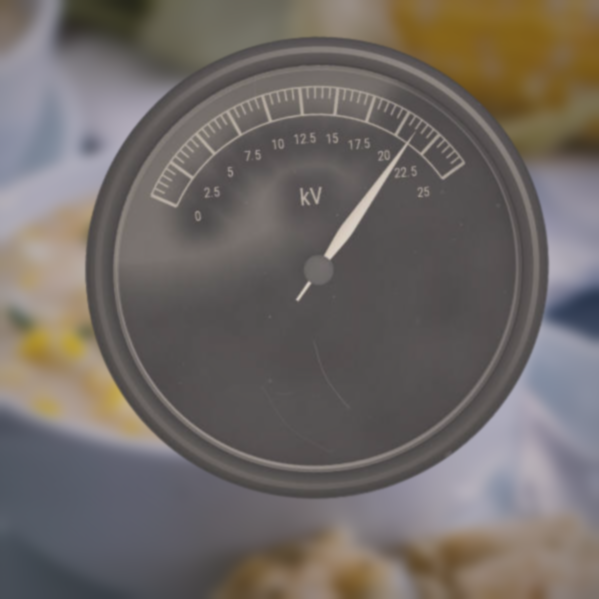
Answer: 21kV
